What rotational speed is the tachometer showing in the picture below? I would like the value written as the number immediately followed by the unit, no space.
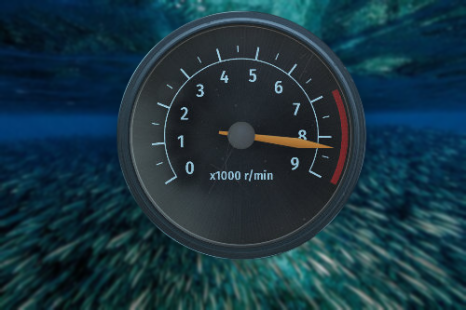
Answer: 8250rpm
